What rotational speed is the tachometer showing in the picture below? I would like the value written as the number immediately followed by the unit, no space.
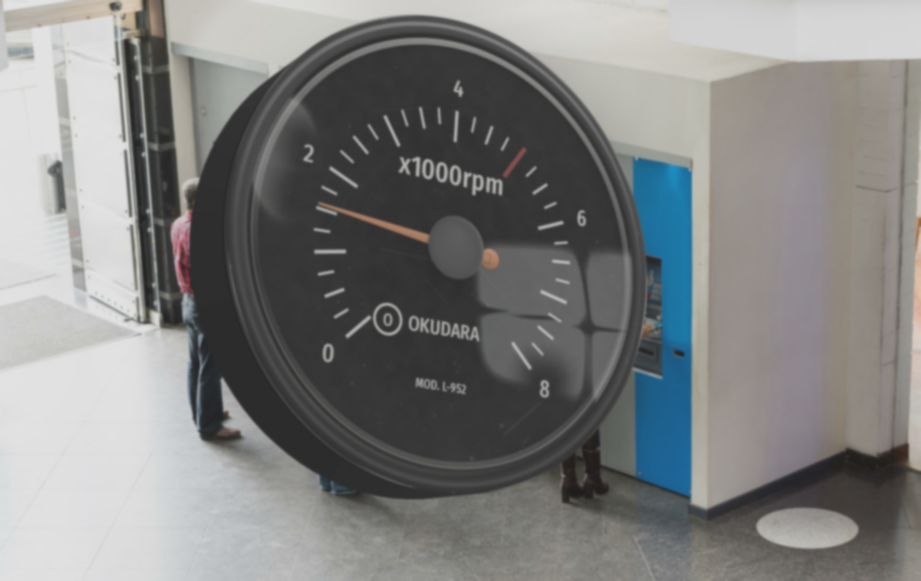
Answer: 1500rpm
